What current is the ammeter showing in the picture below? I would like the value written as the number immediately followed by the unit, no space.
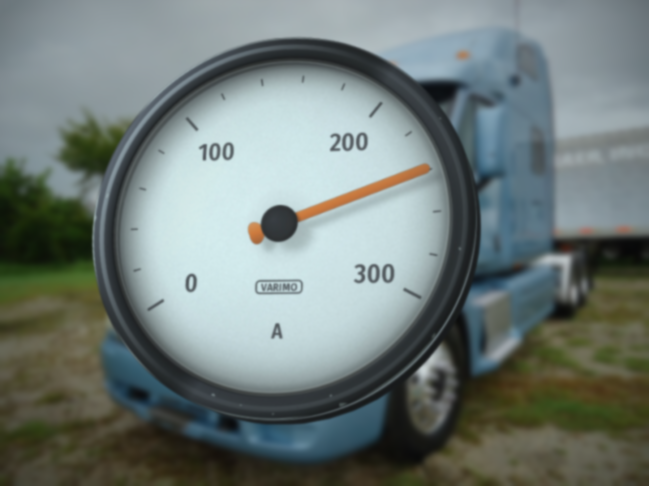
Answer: 240A
